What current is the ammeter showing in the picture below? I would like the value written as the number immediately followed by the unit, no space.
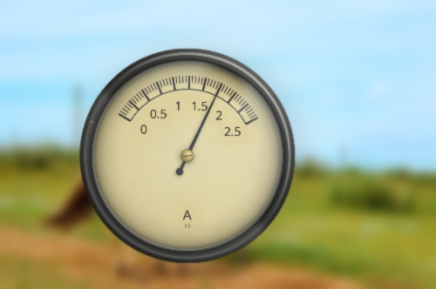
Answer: 1.75A
